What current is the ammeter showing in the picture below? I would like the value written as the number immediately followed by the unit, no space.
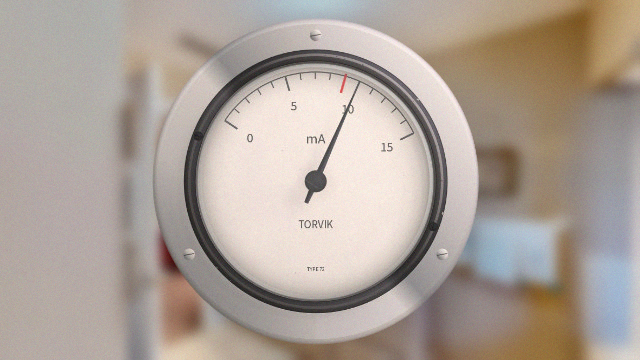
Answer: 10mA
